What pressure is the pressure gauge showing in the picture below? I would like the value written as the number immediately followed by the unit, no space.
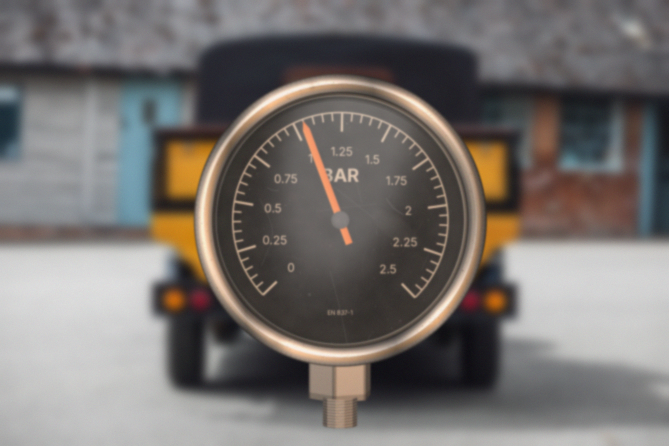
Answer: 1.05bar
